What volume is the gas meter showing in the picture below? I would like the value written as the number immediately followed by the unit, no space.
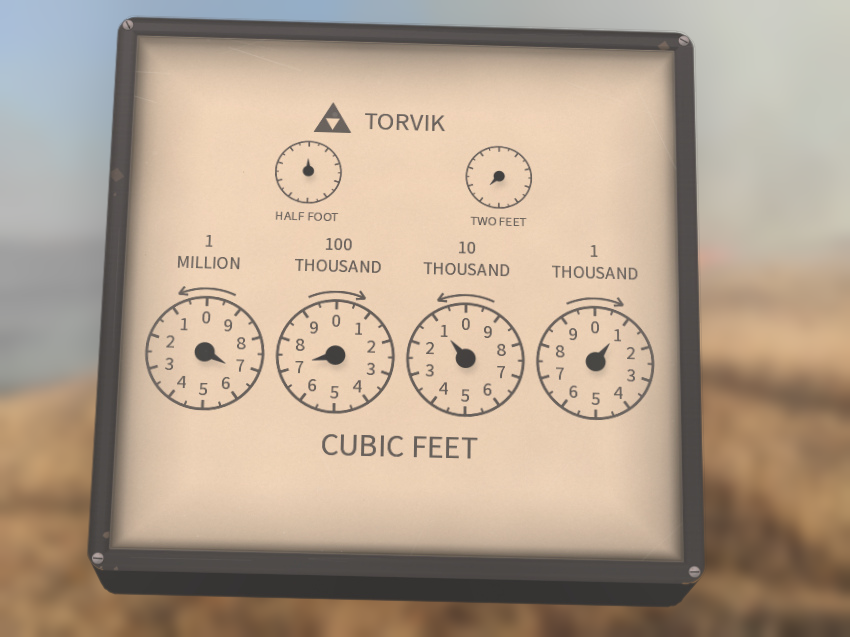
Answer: 671100ft³
